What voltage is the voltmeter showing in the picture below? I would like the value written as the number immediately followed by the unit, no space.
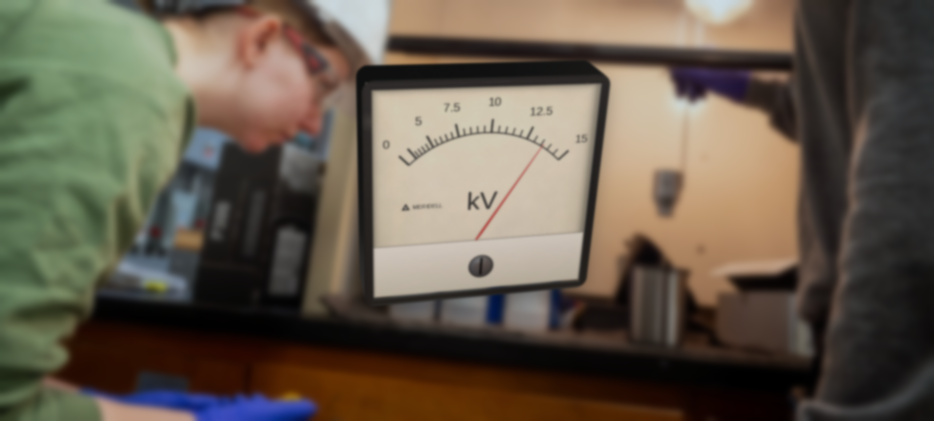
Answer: 13.5kV
